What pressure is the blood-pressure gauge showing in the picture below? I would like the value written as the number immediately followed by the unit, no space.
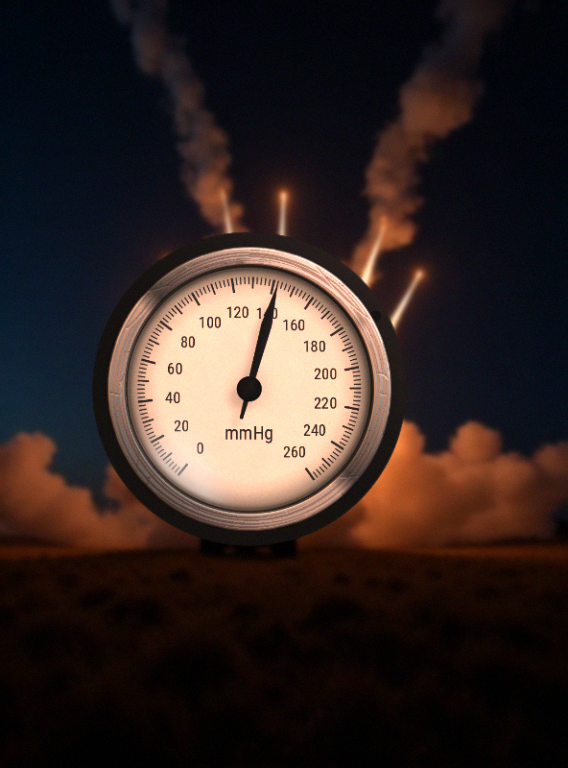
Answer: 142mmHg
